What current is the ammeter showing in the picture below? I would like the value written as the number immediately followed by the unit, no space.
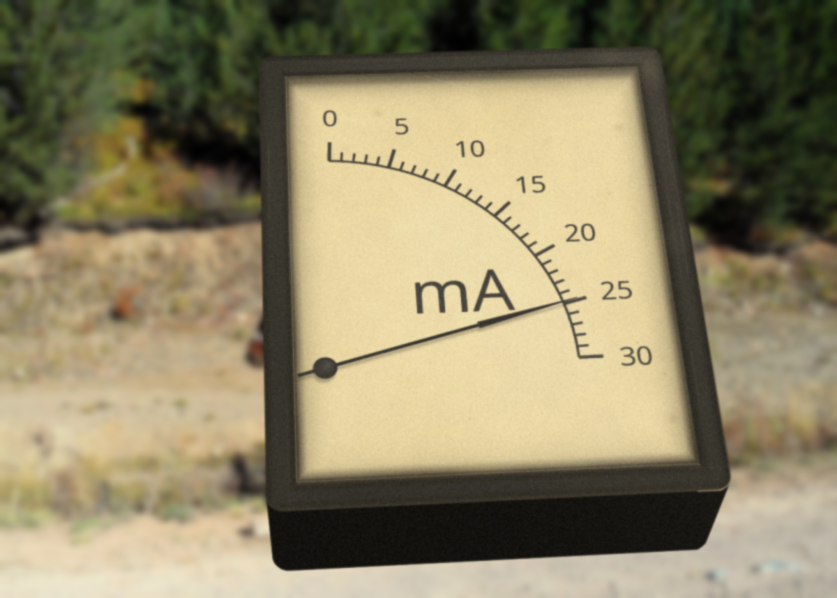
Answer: 25mA
